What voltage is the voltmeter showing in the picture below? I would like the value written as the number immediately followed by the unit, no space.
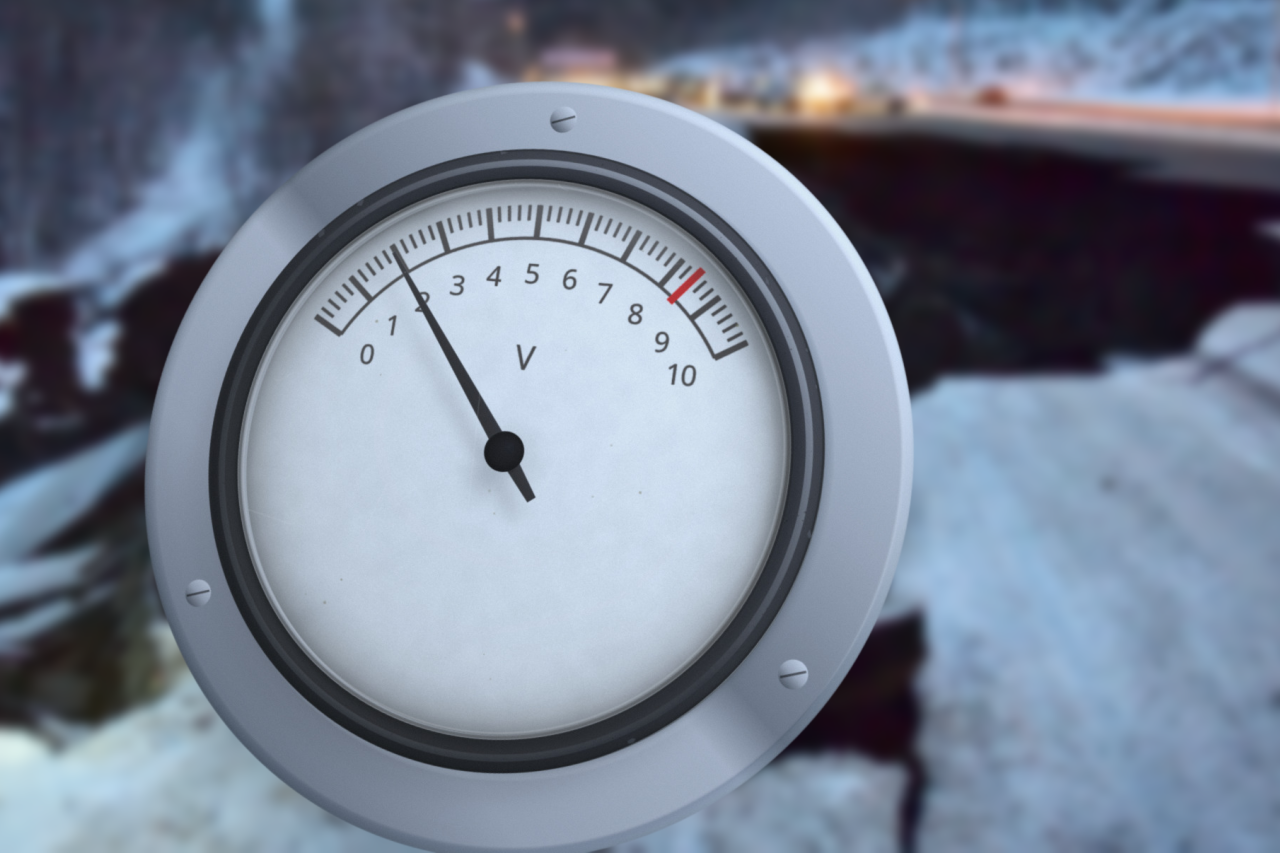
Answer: 2V
